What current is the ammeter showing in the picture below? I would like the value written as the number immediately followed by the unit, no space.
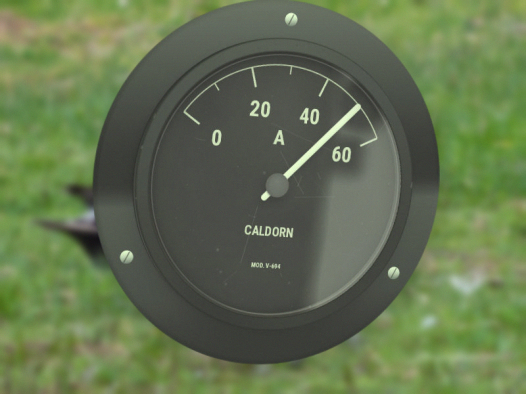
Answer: 50A
